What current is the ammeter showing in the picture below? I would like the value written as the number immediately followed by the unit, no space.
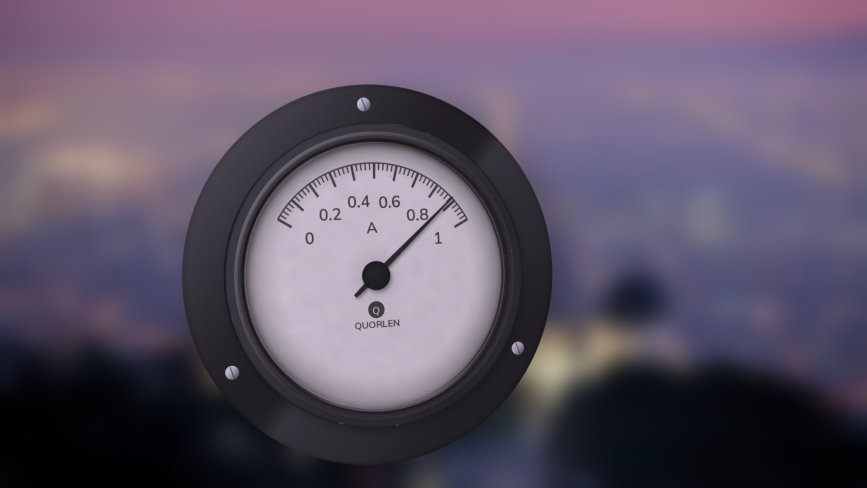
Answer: 0.88A
